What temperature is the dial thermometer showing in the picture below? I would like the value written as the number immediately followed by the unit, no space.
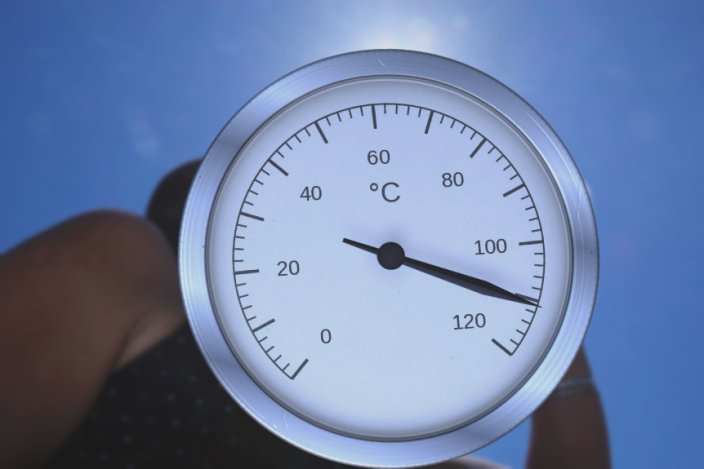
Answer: 111°C
